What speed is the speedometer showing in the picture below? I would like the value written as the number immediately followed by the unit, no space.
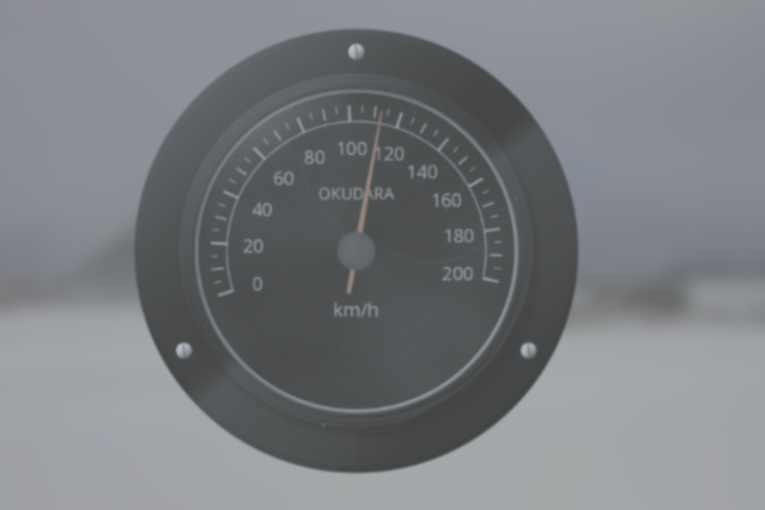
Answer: 112.5km/h
